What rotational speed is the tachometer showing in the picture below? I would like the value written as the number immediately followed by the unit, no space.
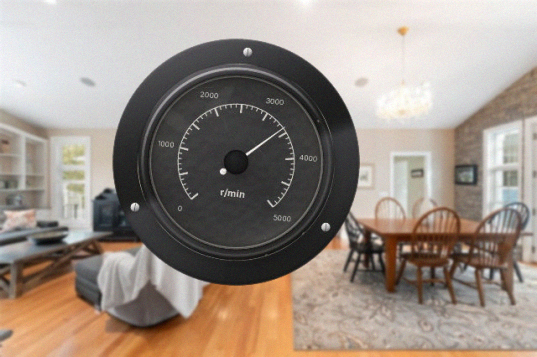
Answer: 3400rpm
